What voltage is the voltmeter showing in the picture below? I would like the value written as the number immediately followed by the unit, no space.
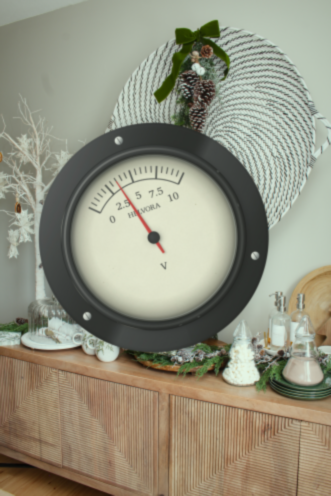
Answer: 3.5V
